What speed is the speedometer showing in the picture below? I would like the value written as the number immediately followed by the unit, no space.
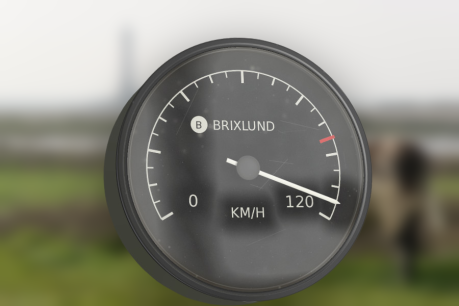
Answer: 115km/h
